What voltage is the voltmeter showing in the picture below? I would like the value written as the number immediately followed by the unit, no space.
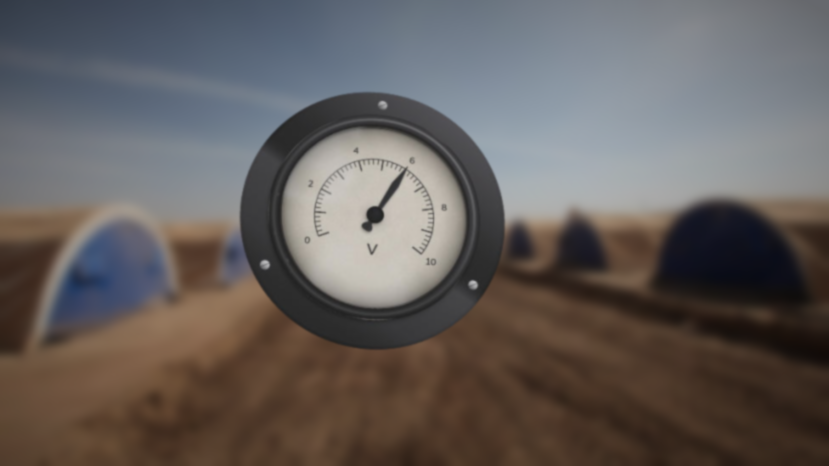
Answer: 6V
